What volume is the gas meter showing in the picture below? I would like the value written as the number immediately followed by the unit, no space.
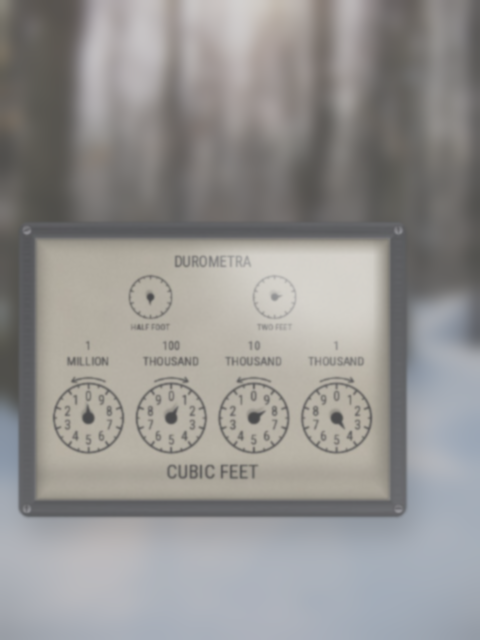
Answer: 8400ft³
